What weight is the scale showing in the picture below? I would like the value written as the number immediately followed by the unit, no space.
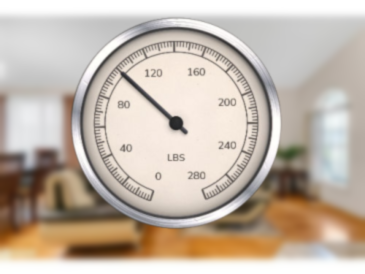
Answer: 100lb
